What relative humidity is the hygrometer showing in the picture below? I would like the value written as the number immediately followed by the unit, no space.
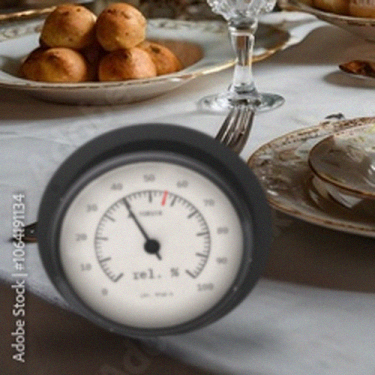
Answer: 40%
